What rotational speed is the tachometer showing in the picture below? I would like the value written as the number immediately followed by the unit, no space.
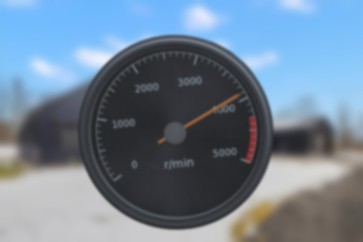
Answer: 3900rpm
